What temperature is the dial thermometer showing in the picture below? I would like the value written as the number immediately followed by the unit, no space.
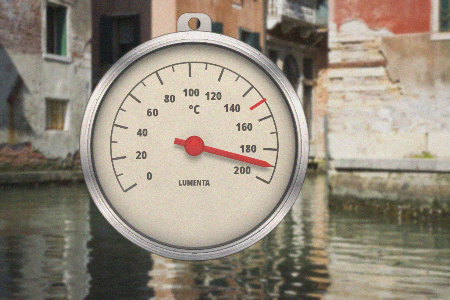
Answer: 190°C
